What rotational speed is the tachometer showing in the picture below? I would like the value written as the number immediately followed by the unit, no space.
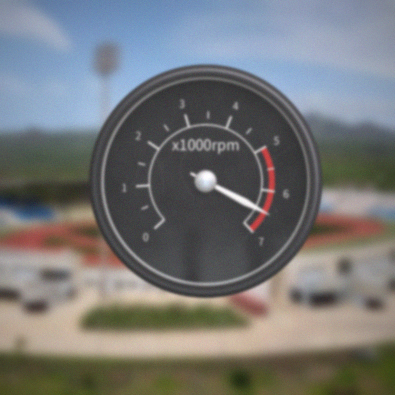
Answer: 6500rpm
